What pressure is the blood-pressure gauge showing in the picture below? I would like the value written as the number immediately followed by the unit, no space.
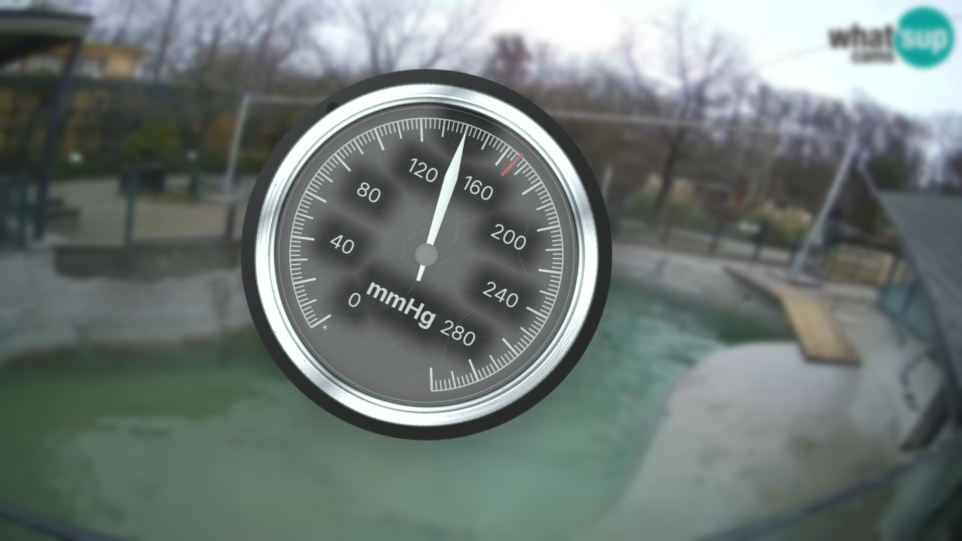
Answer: 140mmHg
